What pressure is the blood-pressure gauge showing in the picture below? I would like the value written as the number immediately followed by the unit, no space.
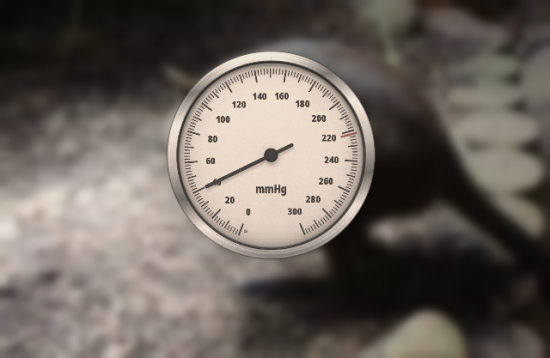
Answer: 40mmHg
